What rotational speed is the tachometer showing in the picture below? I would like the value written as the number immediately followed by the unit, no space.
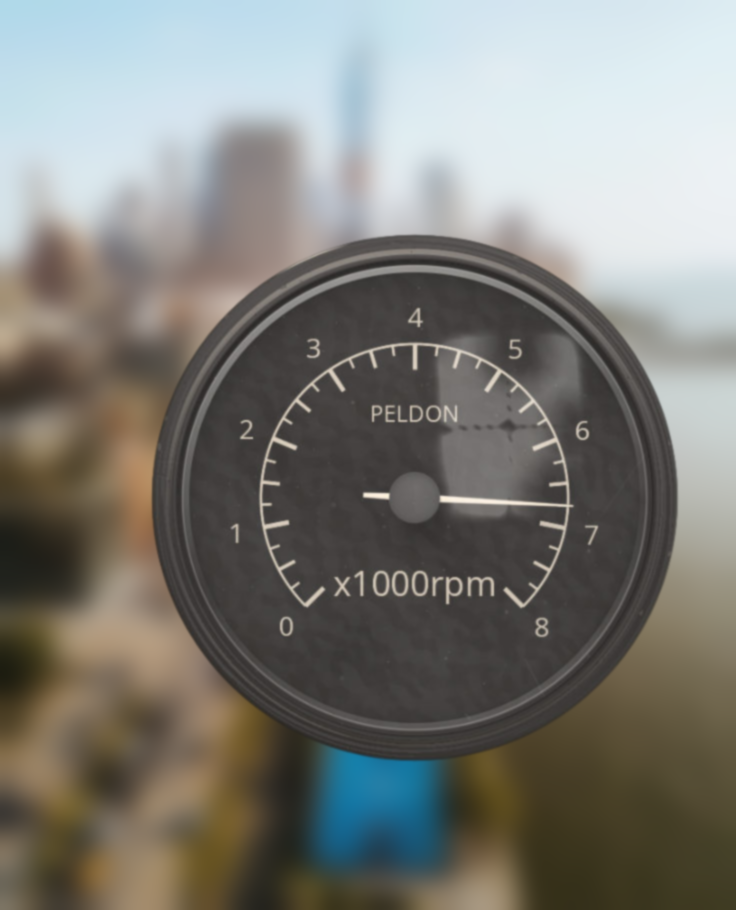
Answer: 6750rpm
